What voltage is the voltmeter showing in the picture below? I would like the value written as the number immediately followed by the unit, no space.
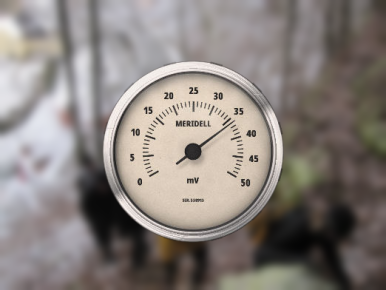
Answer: 36mV
